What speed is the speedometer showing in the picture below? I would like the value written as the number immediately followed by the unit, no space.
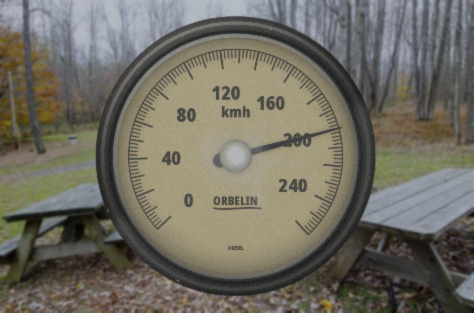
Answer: 200km/h
